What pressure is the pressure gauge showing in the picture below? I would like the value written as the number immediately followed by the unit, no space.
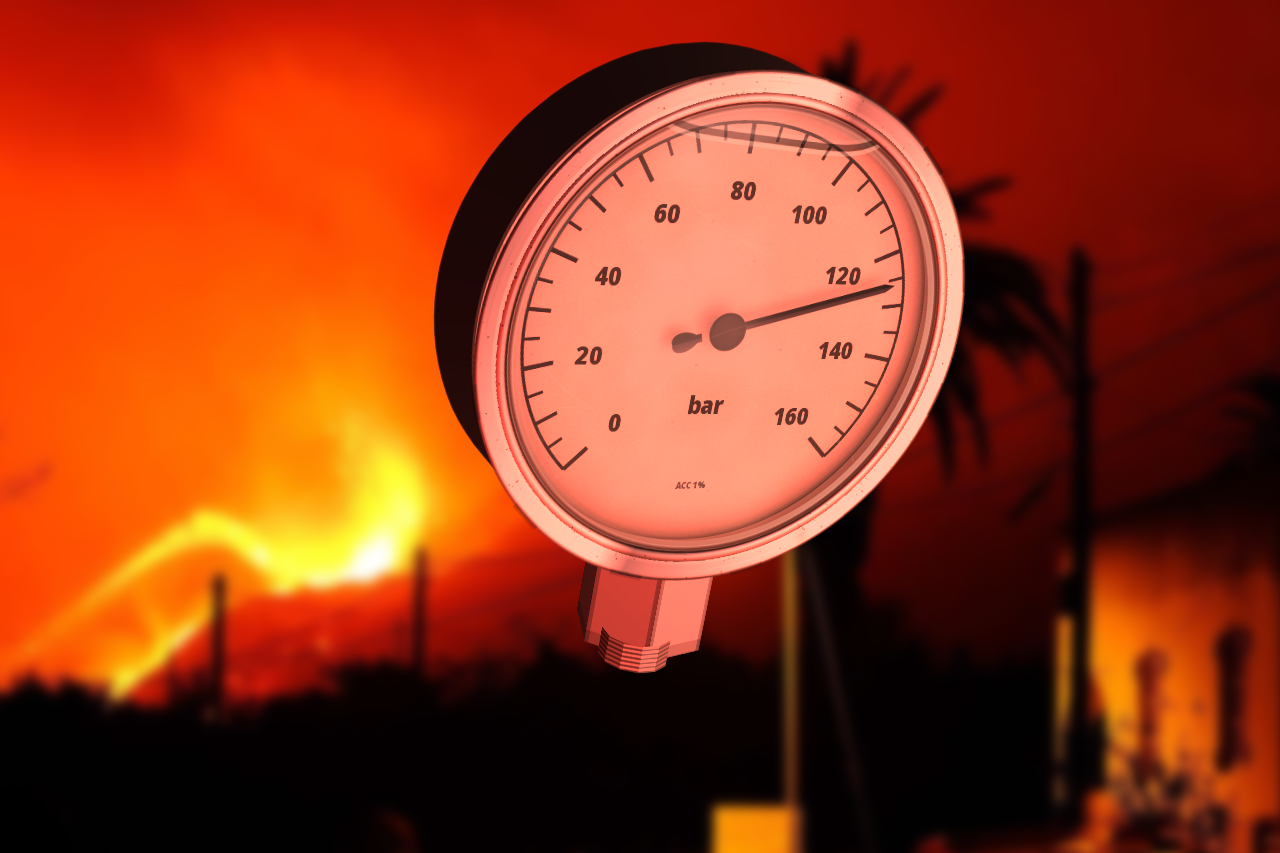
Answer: 125bar
